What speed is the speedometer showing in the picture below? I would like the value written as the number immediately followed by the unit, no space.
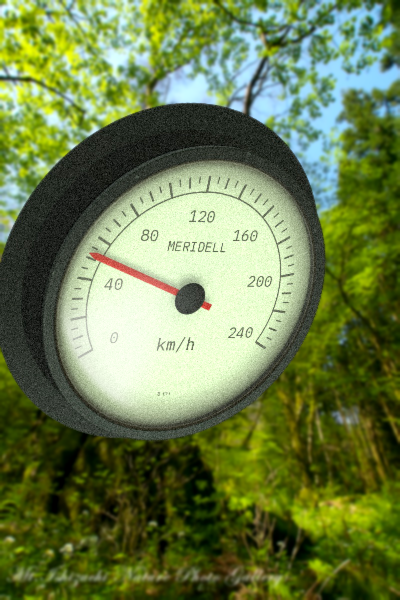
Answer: 52.5km/h
